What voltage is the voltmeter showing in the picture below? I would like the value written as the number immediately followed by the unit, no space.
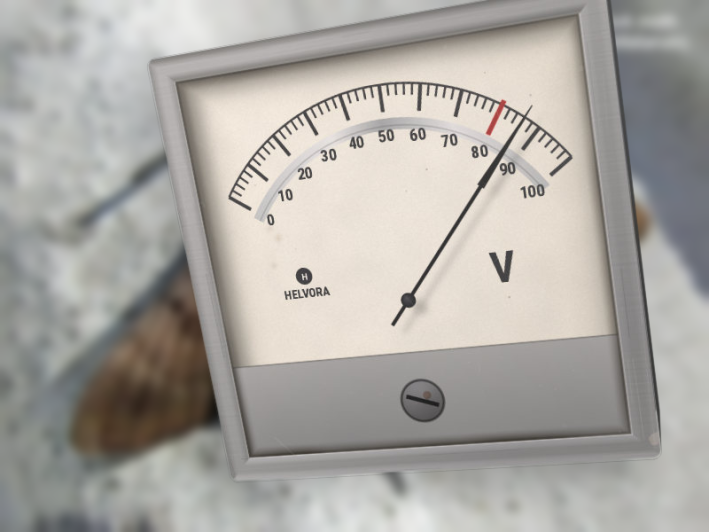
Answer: 86V
